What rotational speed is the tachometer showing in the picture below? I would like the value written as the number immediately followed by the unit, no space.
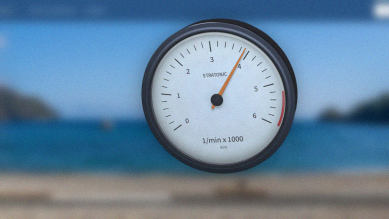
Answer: 3900rpm
